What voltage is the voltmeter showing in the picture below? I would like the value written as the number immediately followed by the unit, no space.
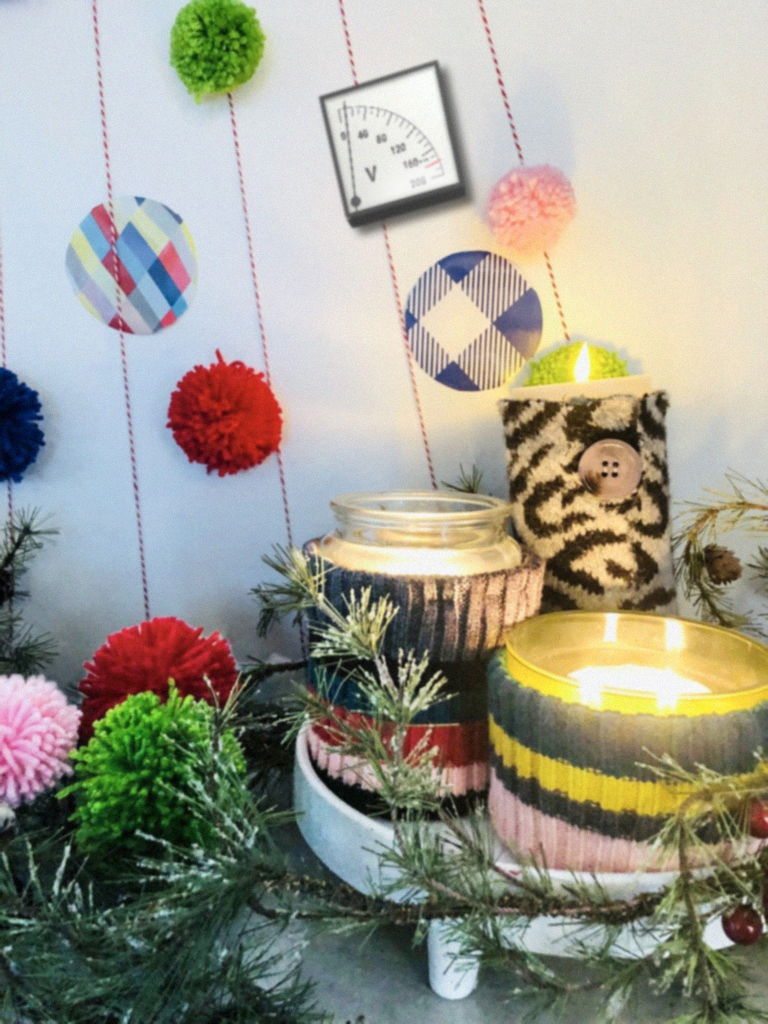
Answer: 10V
